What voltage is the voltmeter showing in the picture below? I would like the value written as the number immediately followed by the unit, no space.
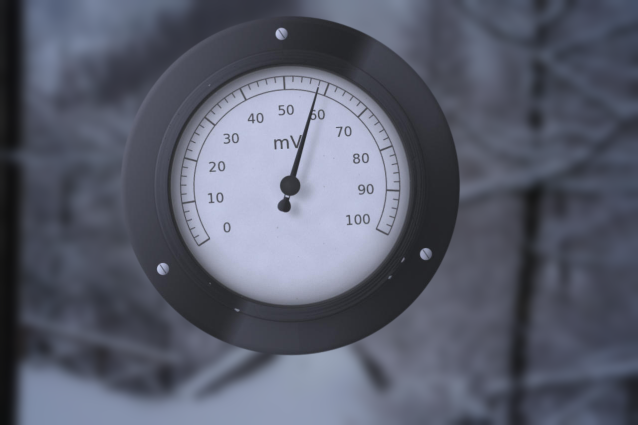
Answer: 58mV
